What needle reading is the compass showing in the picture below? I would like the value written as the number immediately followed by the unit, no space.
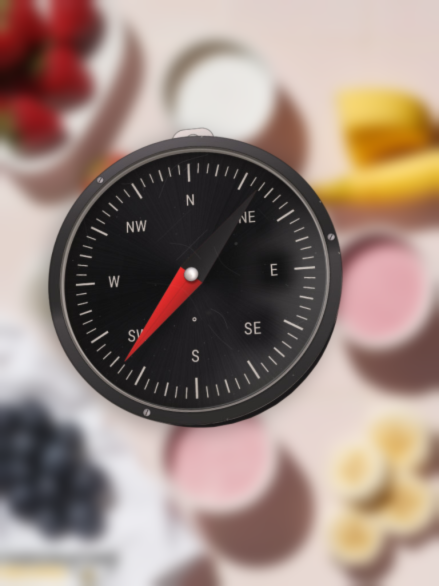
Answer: 220°
